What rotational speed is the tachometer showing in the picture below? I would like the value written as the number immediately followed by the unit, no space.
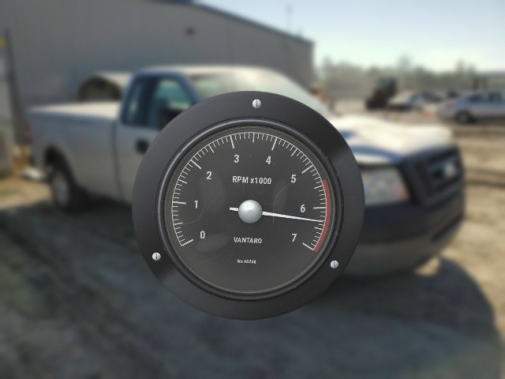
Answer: 6300rpm
